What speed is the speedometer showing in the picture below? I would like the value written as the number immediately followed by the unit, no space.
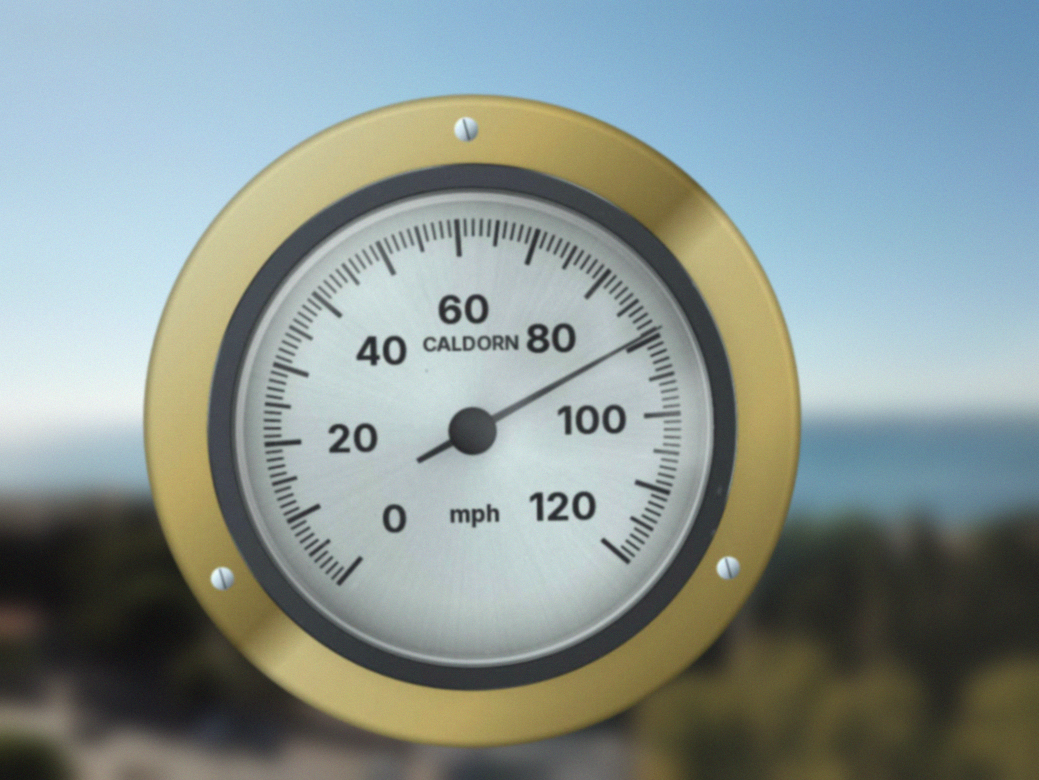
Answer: 89mph
